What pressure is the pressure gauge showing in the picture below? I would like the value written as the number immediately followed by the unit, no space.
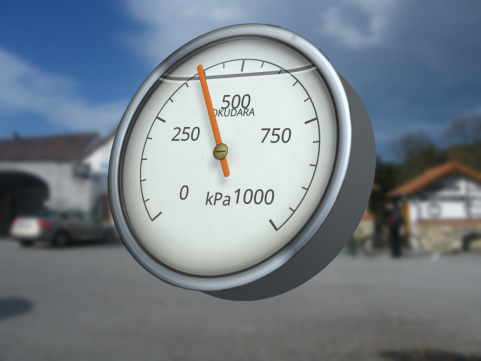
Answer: 400kPa
